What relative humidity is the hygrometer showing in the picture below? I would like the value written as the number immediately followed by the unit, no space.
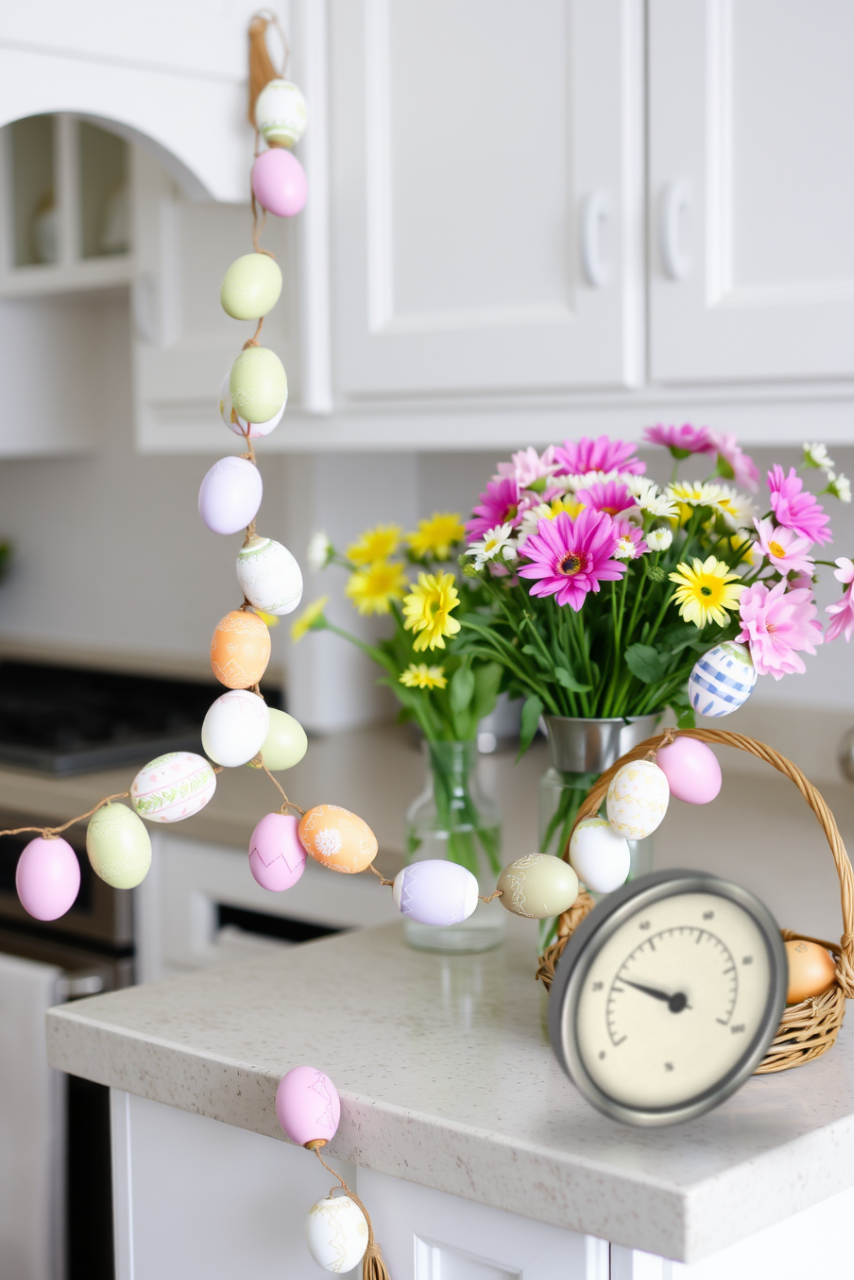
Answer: 24%
